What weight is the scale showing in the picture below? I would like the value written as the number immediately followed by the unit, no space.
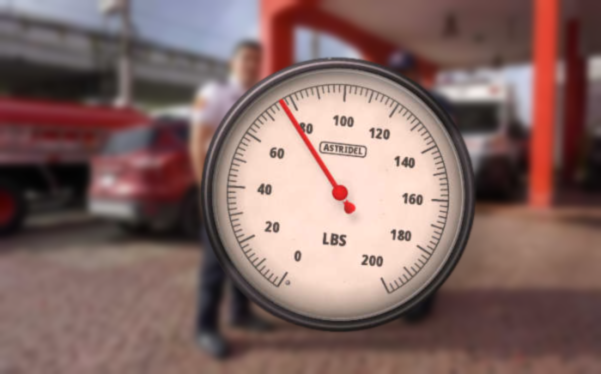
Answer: 76lb
